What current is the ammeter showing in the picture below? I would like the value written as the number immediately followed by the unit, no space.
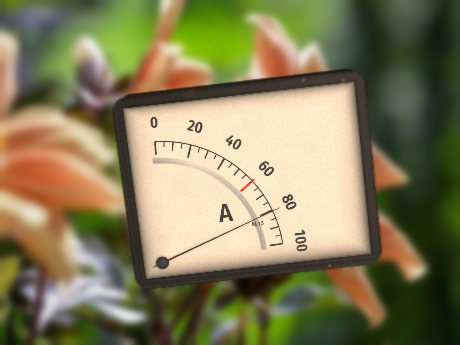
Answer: 80A
